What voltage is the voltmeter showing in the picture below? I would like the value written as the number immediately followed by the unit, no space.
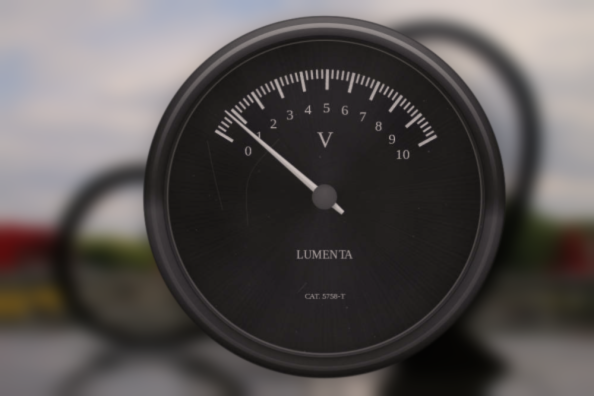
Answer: 0.8V
